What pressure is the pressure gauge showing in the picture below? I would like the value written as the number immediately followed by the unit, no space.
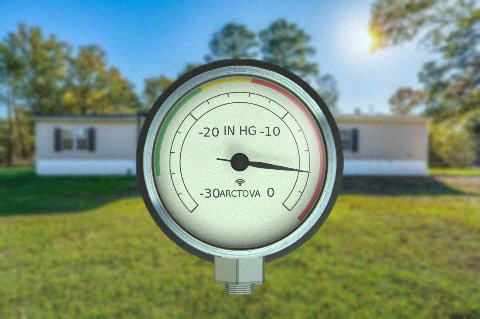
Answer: -4inHg
